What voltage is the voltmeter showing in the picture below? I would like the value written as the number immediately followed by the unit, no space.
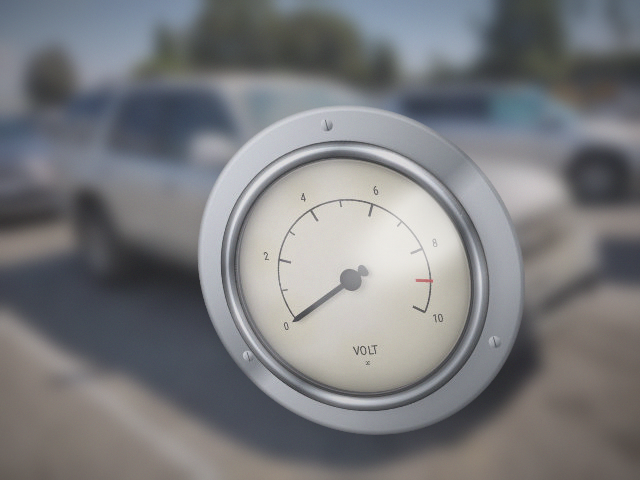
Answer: 0V
